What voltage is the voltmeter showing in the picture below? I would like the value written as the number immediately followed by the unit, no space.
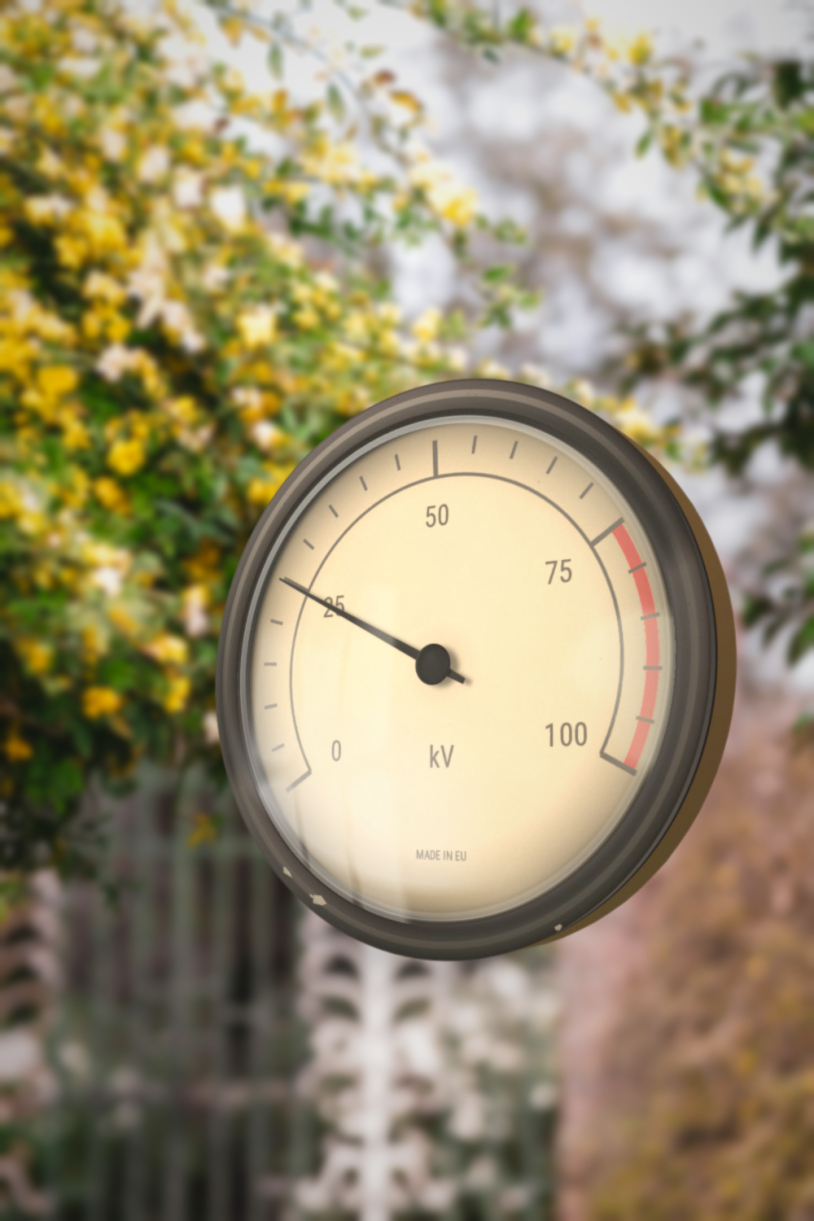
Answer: 25kV
